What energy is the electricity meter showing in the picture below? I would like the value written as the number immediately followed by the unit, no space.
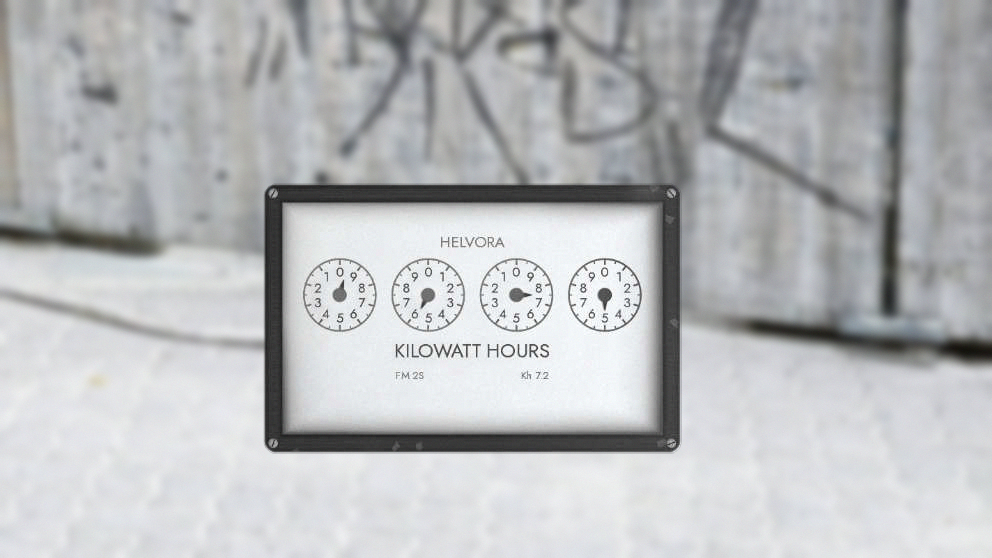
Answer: 9575kWh
